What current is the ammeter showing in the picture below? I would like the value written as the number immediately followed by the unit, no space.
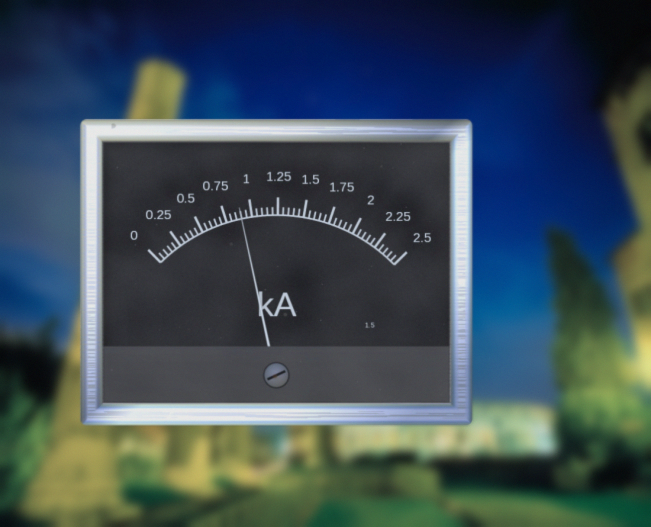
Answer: 0.9kA
